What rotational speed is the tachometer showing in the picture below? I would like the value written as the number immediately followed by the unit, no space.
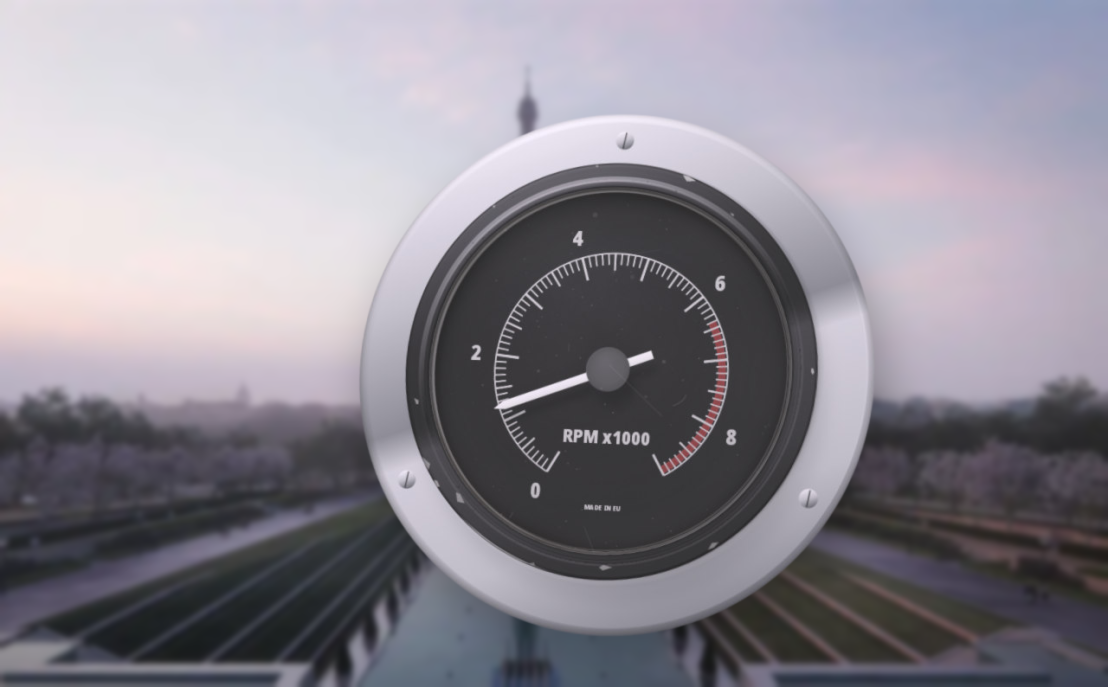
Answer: 1200rpm
